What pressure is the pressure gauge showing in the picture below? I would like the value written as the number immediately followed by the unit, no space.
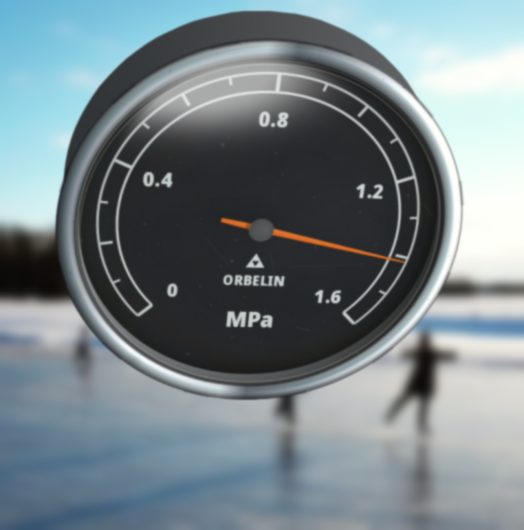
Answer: 1.4MPa
